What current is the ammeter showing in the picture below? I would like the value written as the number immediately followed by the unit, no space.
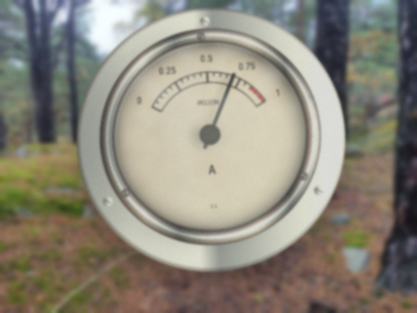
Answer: 0.7A
